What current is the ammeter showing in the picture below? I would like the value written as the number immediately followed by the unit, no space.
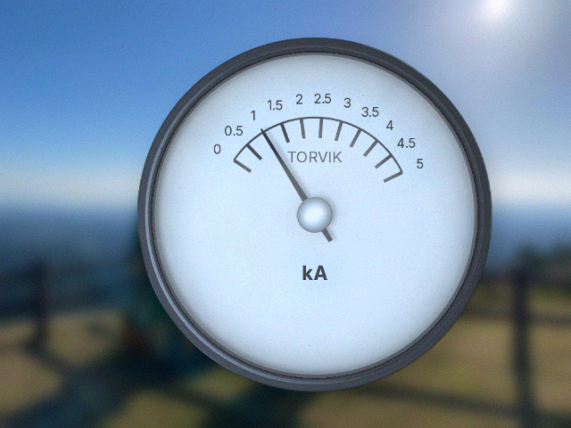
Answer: 1kA
